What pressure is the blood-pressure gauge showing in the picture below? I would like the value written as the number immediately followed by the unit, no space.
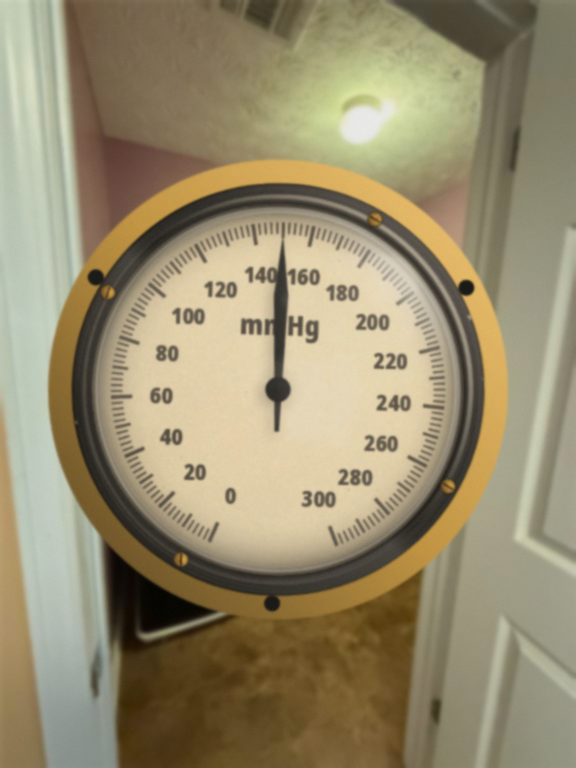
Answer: 150mmHg
